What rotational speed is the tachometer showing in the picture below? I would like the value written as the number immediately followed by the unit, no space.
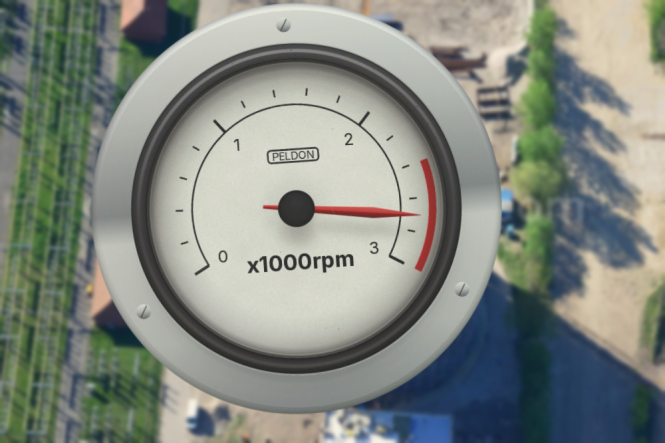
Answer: 2700rpm
